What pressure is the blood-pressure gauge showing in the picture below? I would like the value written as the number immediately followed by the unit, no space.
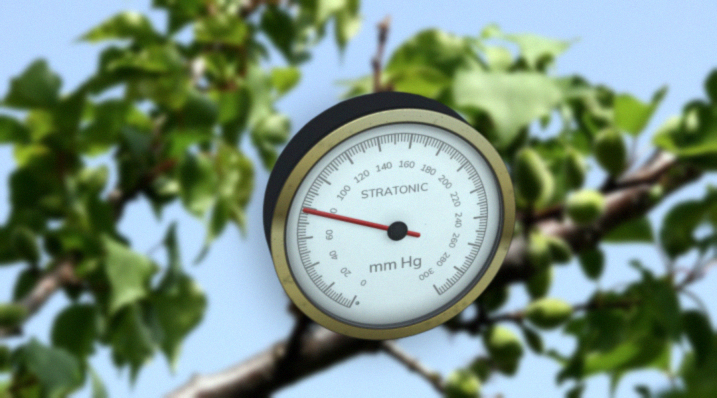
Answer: 80mmHg
